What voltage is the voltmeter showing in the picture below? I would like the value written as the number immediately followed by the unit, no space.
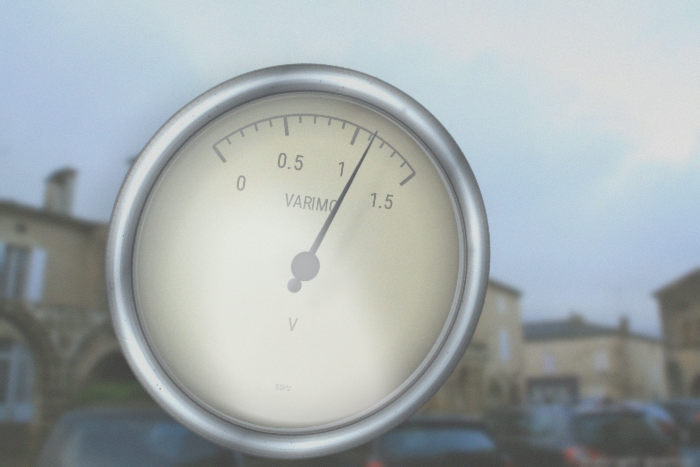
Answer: 1.1V
